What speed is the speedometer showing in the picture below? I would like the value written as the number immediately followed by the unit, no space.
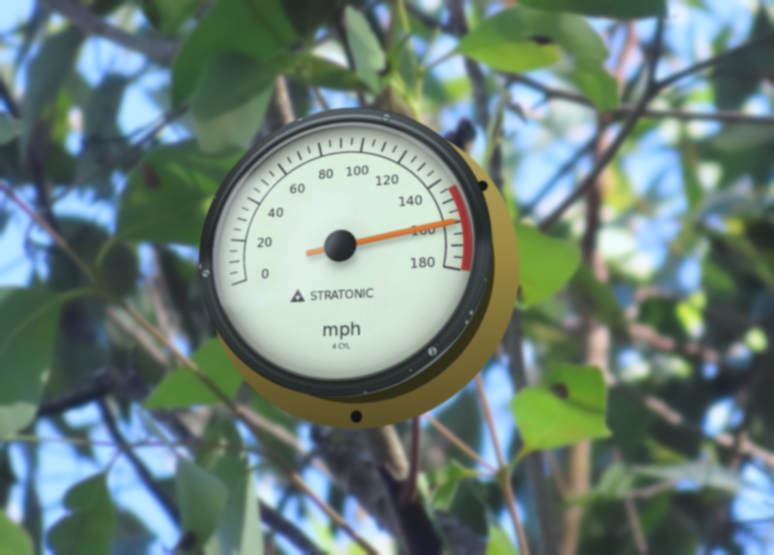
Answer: 160mph
